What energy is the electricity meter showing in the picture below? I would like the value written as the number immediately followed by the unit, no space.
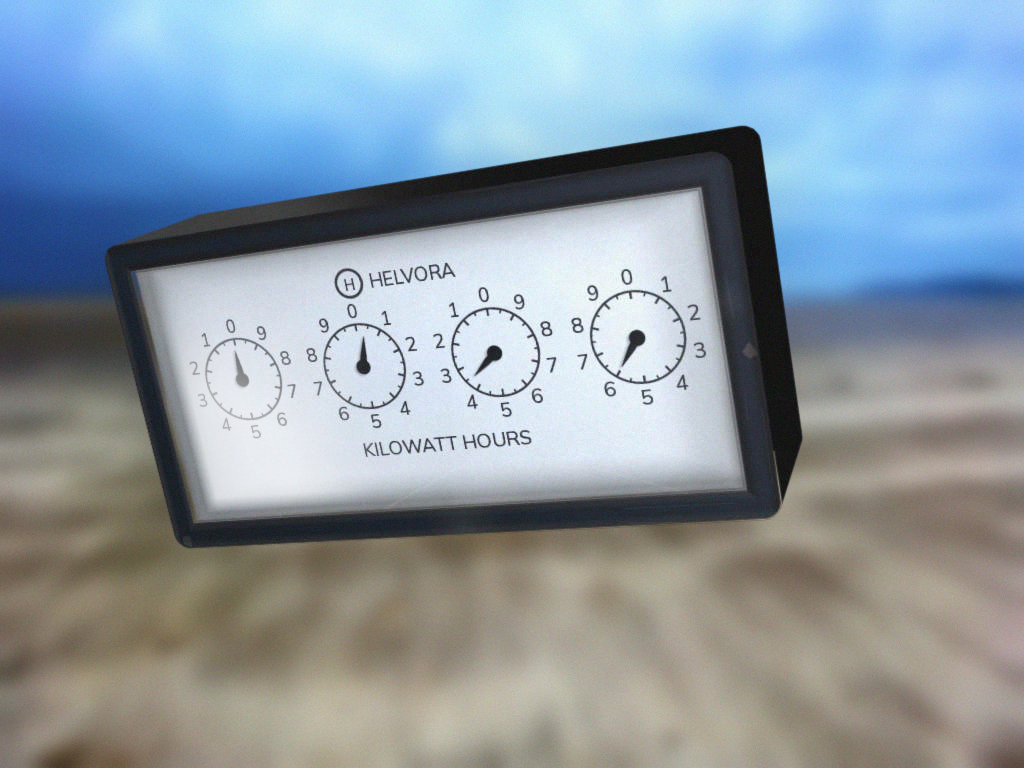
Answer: 36kWh
